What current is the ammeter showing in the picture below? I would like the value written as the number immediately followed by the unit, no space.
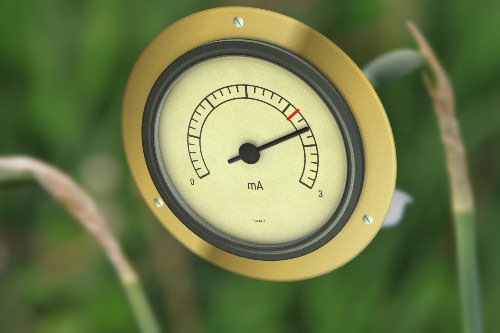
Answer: 2.3mA
